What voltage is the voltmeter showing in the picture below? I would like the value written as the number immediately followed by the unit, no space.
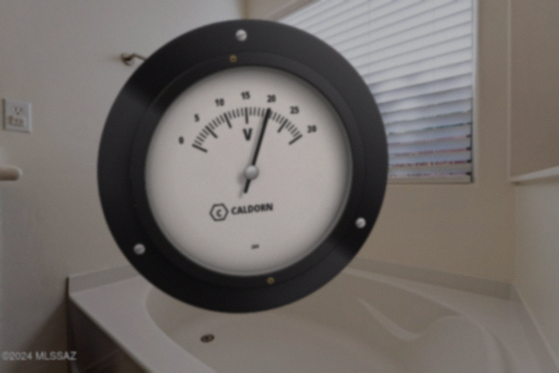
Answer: 20V
